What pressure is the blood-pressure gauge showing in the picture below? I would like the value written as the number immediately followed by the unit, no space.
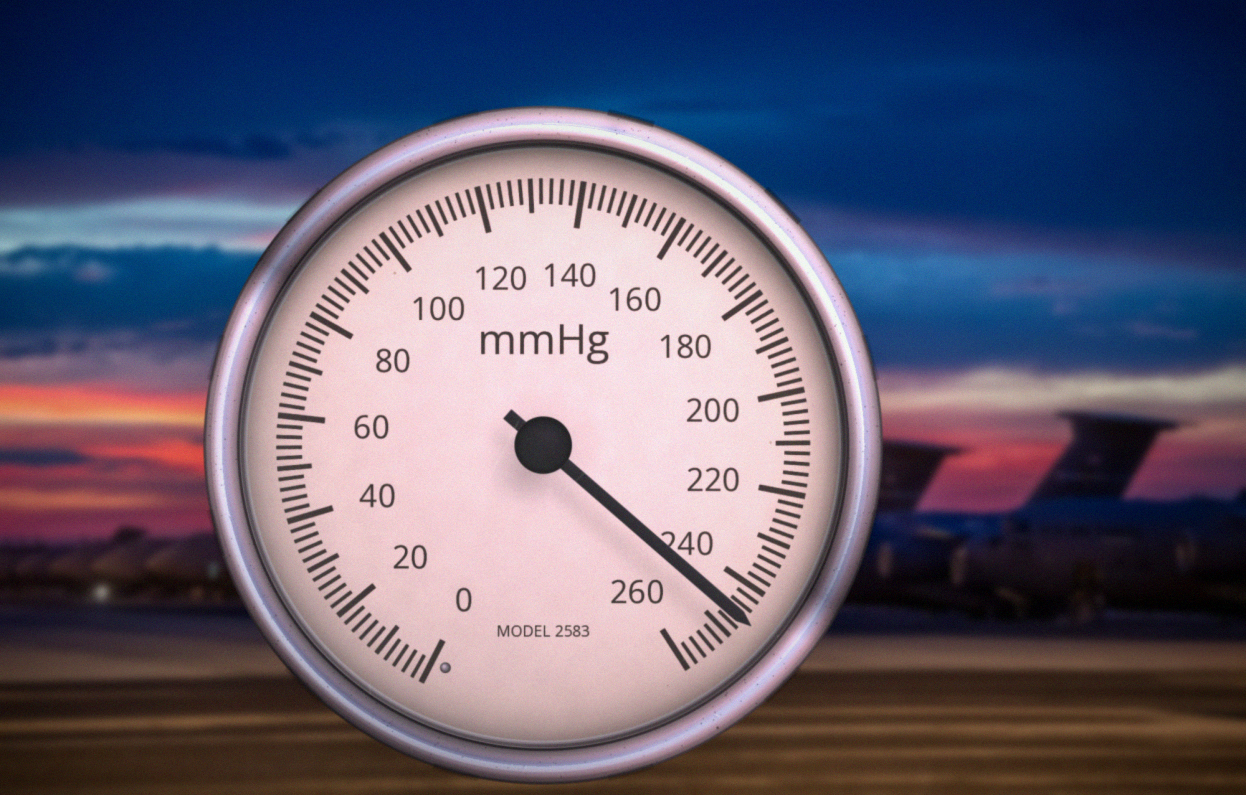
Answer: 246mmHg
